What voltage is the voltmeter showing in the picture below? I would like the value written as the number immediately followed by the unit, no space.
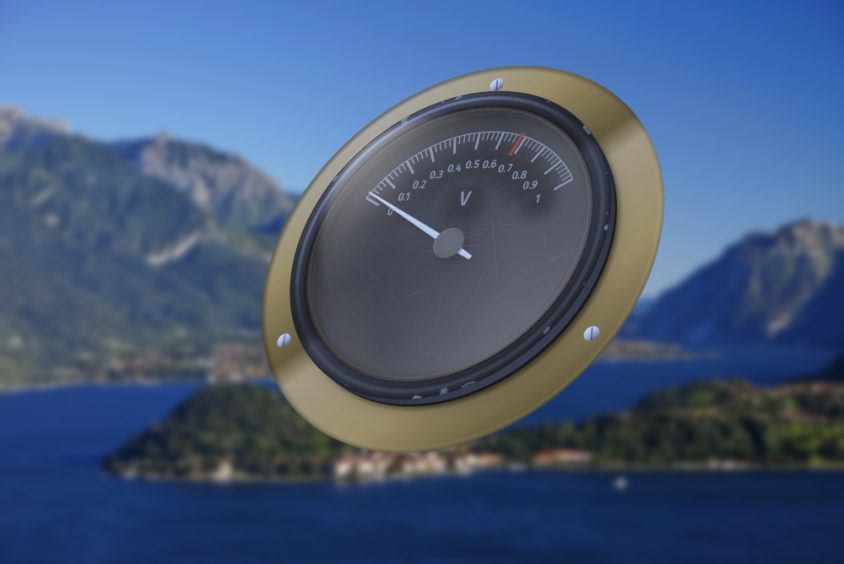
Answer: 0.02V
